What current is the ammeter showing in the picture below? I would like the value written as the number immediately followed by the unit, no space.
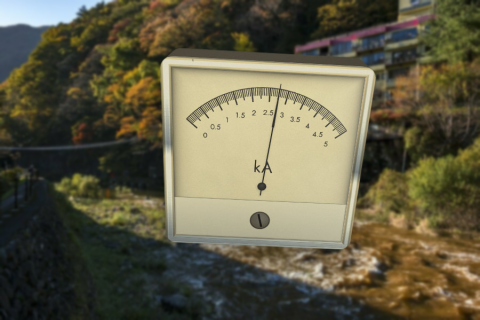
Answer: 2.75kA
